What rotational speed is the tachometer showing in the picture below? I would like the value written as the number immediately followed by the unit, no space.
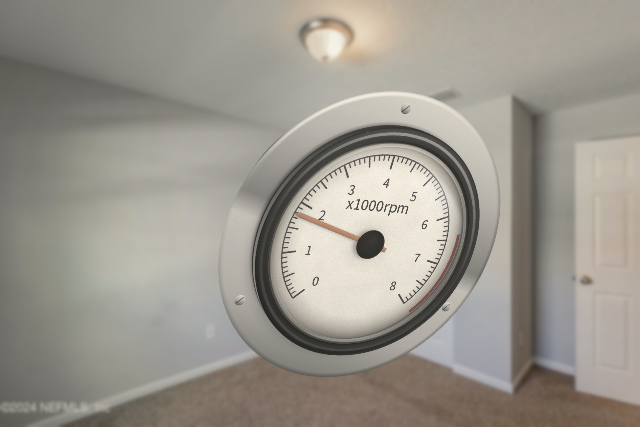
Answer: 1800rpm
